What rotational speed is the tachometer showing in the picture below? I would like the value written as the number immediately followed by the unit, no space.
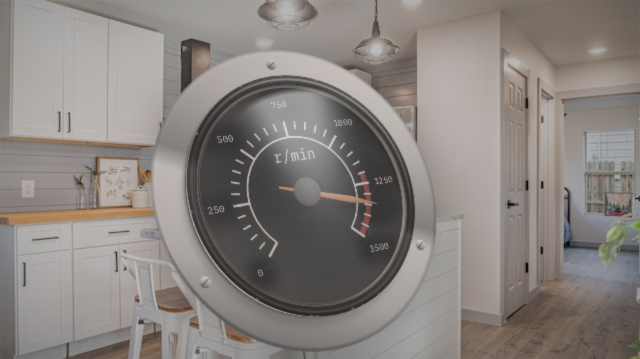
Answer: 1350rpm
